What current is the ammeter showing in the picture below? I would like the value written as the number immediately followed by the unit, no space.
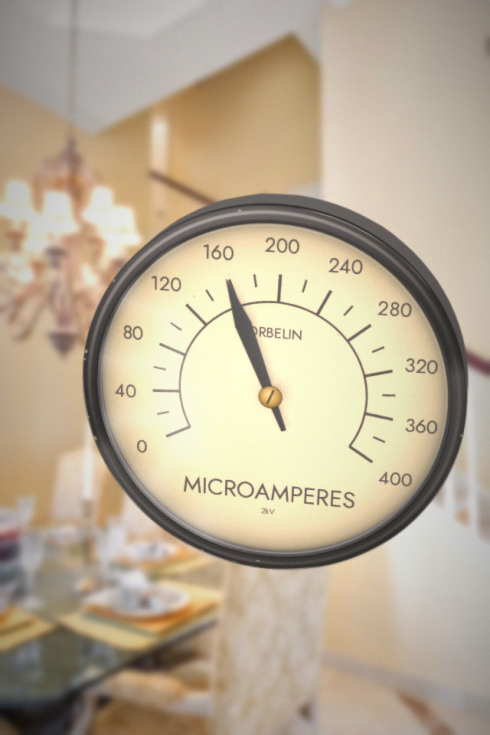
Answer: 160µA
